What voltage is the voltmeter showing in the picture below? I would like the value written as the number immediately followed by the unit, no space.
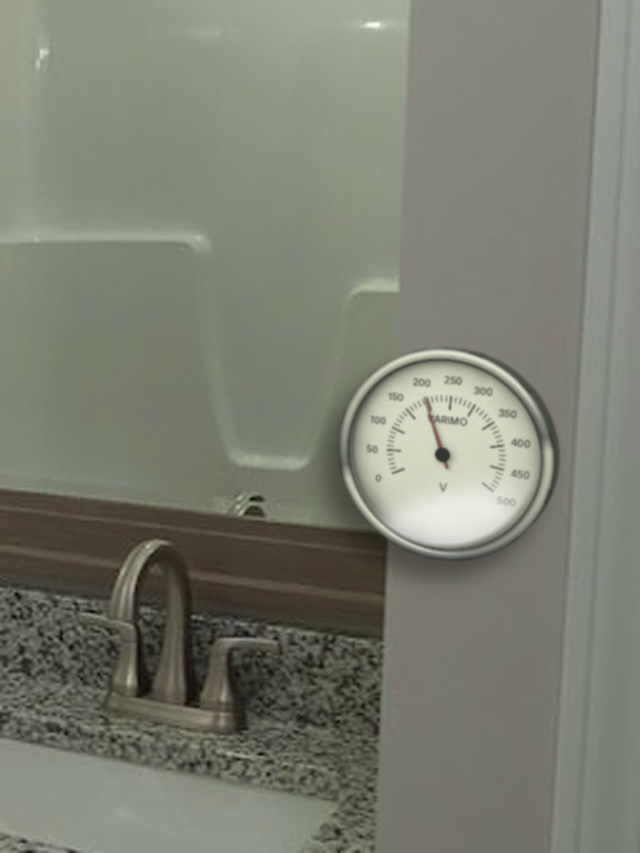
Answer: 200V
